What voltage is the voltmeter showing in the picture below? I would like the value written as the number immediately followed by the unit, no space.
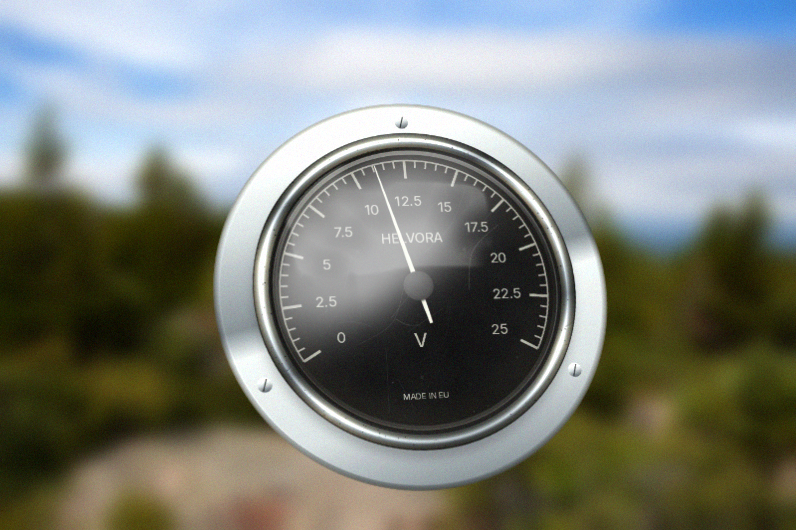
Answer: 11V
